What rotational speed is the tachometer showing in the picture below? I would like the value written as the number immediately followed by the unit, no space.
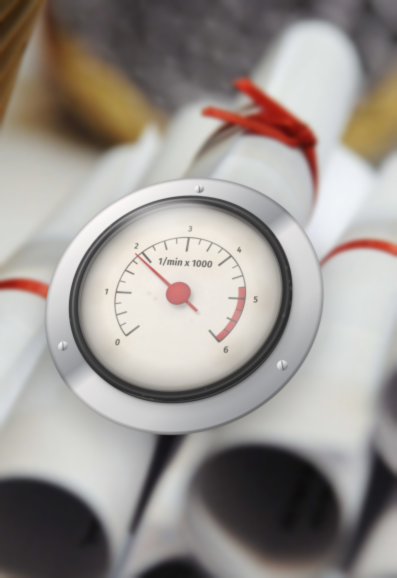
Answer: 1875rpm
